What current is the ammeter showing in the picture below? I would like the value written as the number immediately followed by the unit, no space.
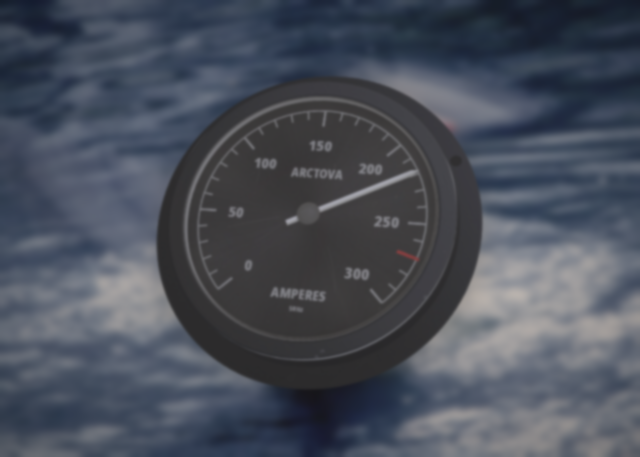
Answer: 220A
